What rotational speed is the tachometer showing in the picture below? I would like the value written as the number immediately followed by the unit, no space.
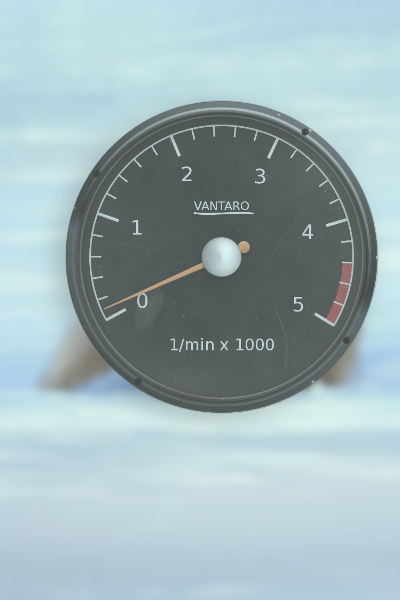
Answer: 100rpm
